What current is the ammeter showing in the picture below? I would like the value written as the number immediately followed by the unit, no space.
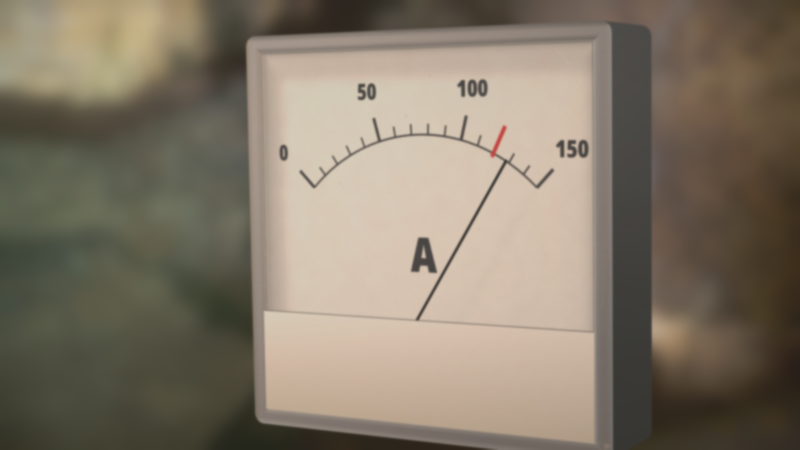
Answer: 130A
